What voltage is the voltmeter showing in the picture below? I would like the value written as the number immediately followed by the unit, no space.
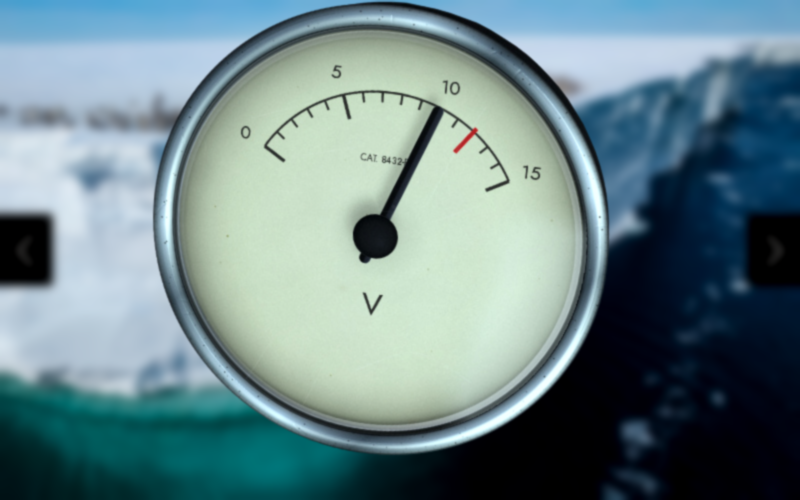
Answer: 10V
